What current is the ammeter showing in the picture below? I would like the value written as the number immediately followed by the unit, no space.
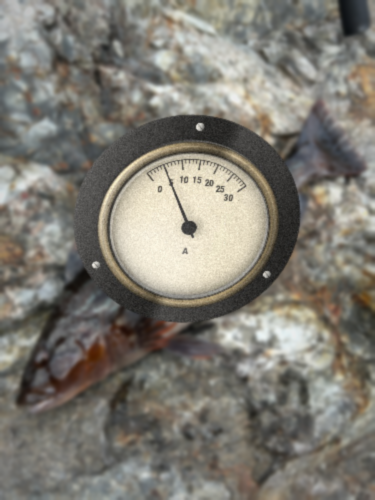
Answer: 5A
